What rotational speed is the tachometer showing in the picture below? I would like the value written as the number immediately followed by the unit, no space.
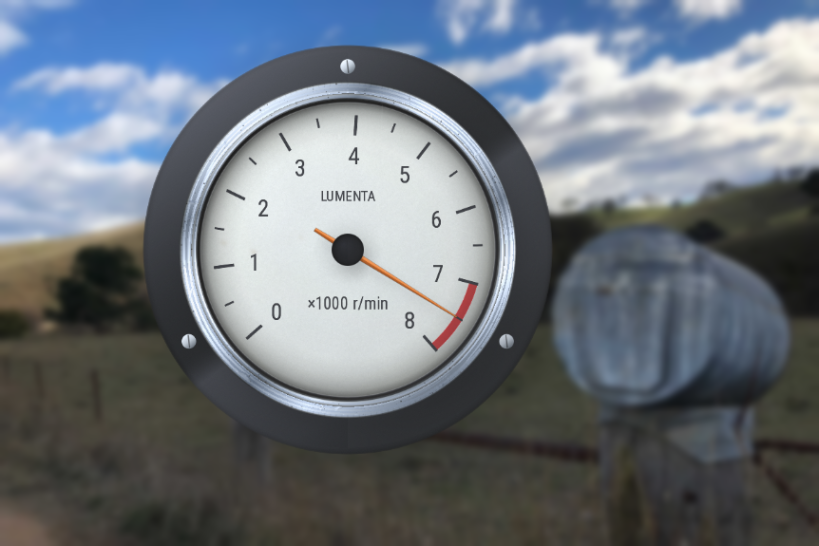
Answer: 7500rpm
